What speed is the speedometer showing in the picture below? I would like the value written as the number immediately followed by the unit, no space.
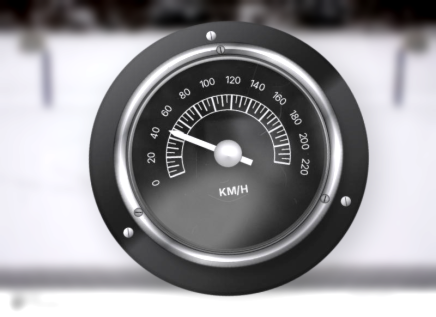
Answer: 45km/h
